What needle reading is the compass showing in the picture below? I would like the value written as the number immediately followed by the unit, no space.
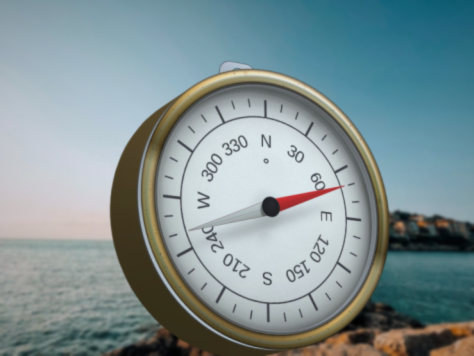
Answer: 70°
